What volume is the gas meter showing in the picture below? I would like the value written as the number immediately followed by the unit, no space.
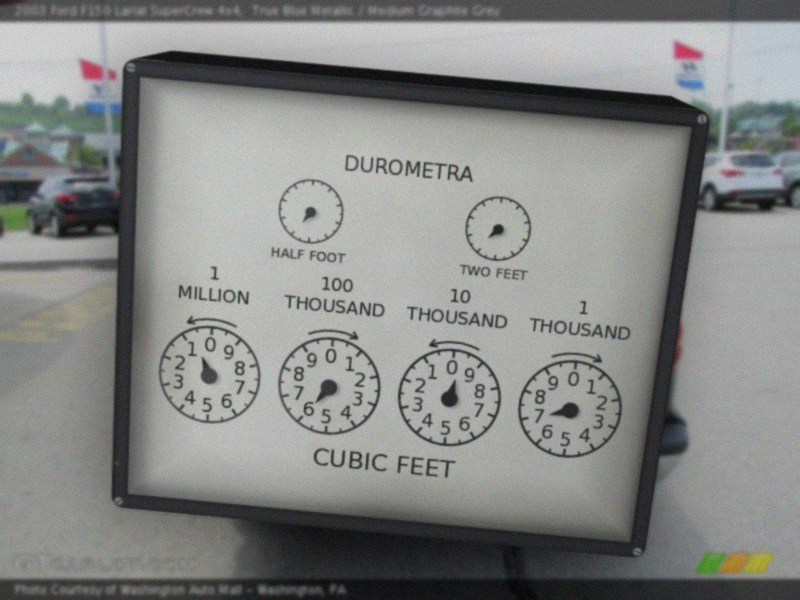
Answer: 59700ft³
